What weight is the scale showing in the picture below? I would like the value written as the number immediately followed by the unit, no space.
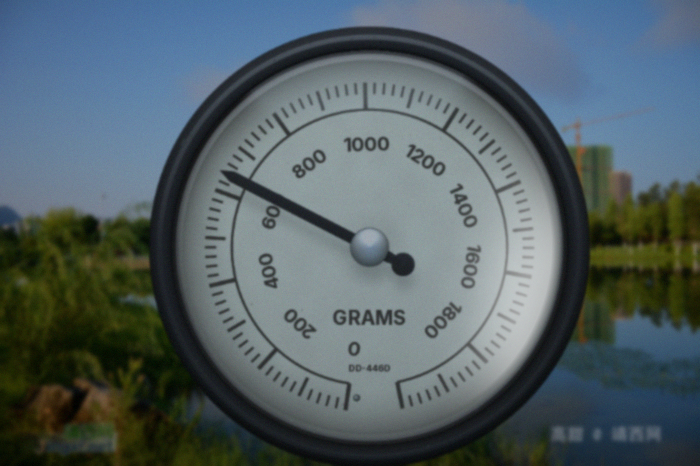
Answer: 640g
